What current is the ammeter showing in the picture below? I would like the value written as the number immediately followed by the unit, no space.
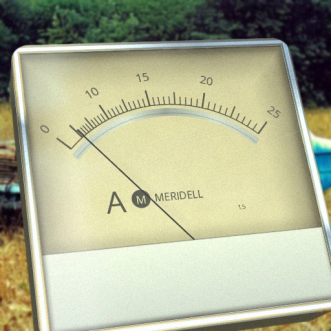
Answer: 5A
